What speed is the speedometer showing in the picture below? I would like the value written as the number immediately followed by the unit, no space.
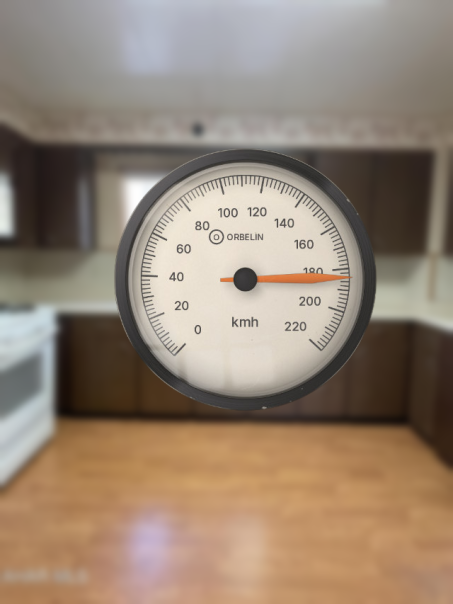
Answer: 184km/h
